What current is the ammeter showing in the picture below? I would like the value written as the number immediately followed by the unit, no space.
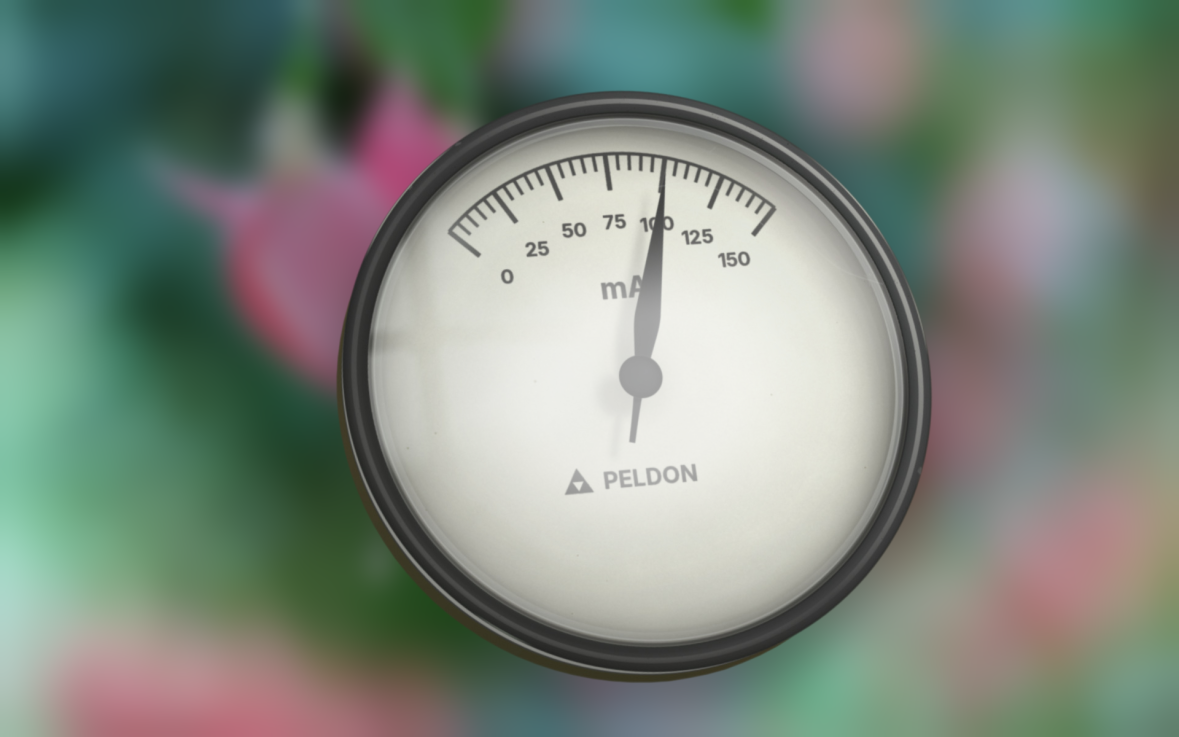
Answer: 100mA
